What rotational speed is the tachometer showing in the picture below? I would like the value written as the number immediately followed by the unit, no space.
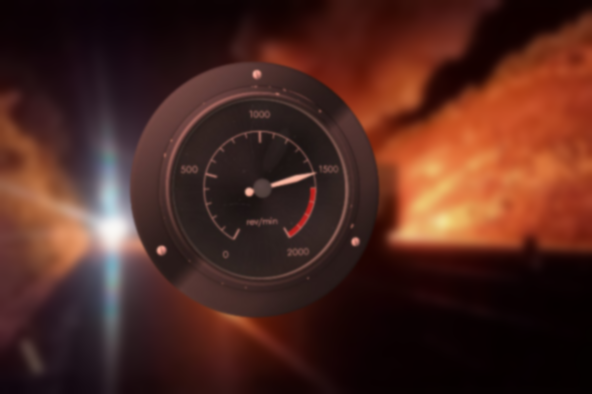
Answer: 1500rpm
